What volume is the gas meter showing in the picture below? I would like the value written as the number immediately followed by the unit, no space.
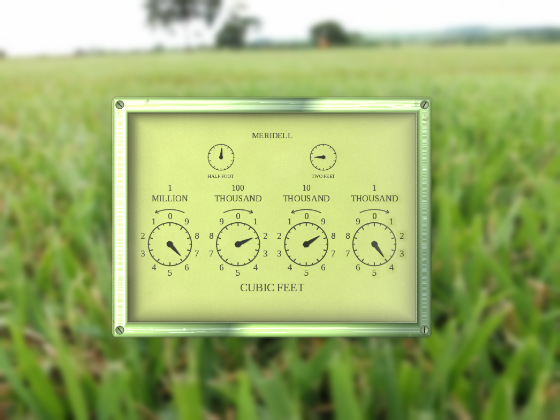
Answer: 618400ft³
